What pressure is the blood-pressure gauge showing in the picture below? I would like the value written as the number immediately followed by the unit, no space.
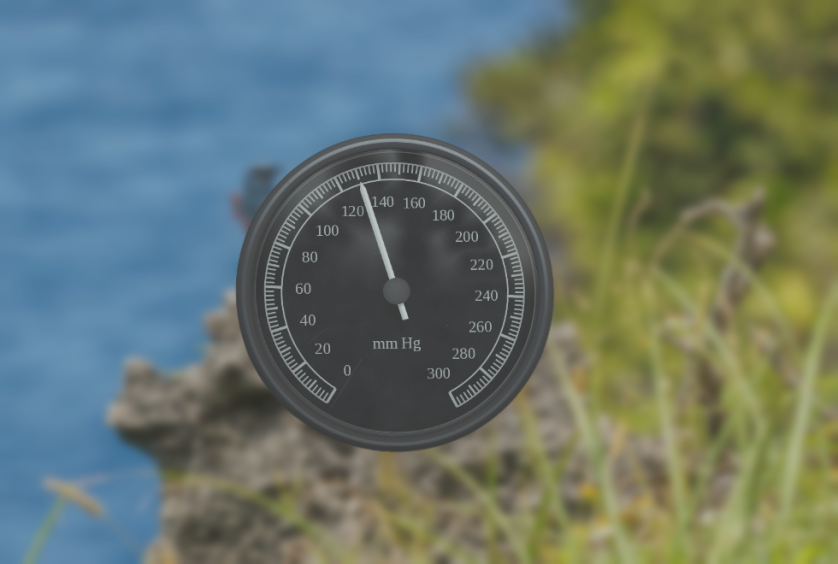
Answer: 130mmHg
